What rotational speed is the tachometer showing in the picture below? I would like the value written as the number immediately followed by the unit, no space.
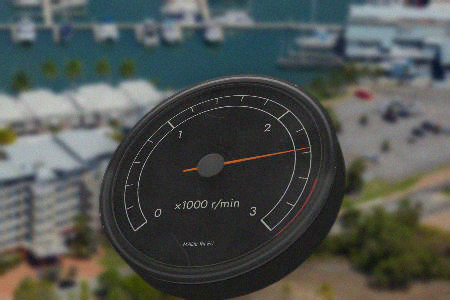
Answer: 2400rpm
